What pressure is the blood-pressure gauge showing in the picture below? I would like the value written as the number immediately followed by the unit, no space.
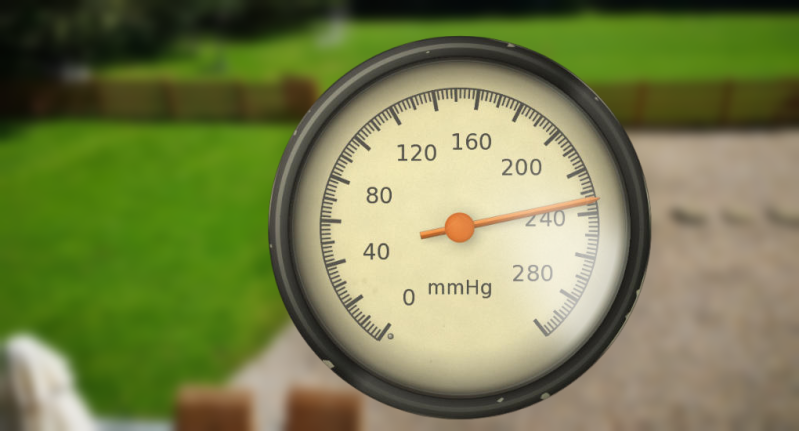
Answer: 234mmHg
